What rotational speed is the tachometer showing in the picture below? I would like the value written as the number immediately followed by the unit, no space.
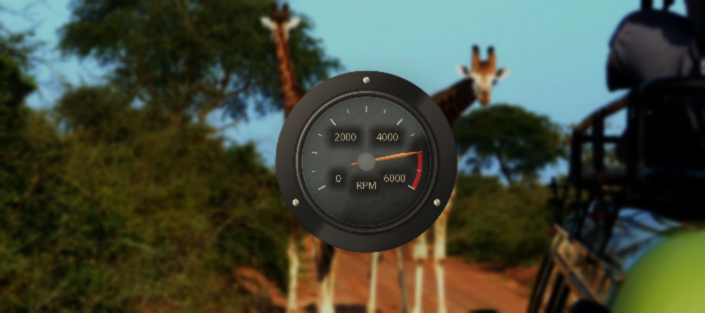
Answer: 5000rpm
